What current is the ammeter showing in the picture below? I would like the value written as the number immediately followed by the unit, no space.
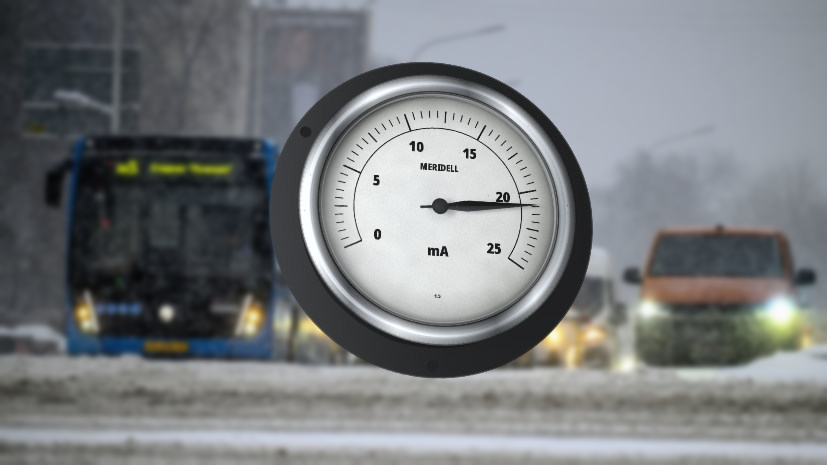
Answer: 21mA
